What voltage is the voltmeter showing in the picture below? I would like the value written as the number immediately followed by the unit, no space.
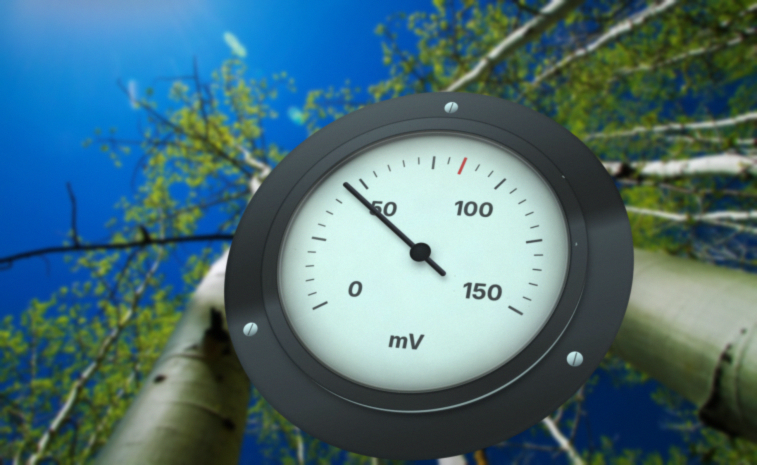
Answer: 45mV
